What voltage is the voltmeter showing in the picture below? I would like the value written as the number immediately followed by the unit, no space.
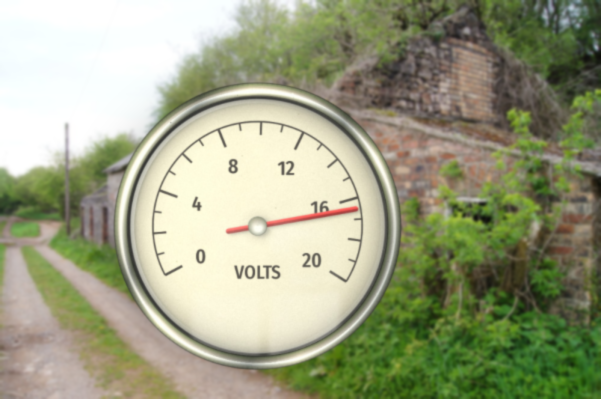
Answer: 16.5V
